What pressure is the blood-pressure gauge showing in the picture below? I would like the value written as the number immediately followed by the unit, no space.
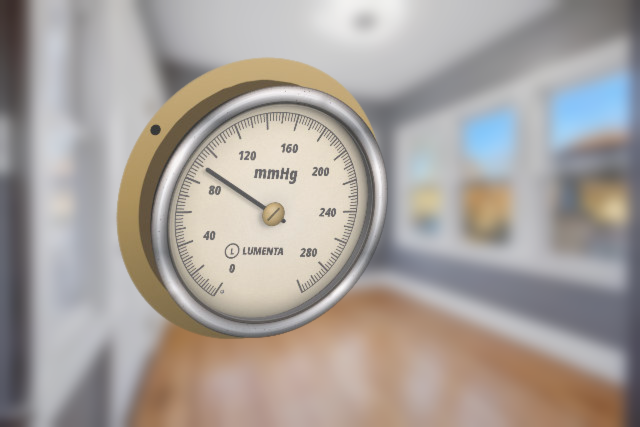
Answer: 90mmHg
